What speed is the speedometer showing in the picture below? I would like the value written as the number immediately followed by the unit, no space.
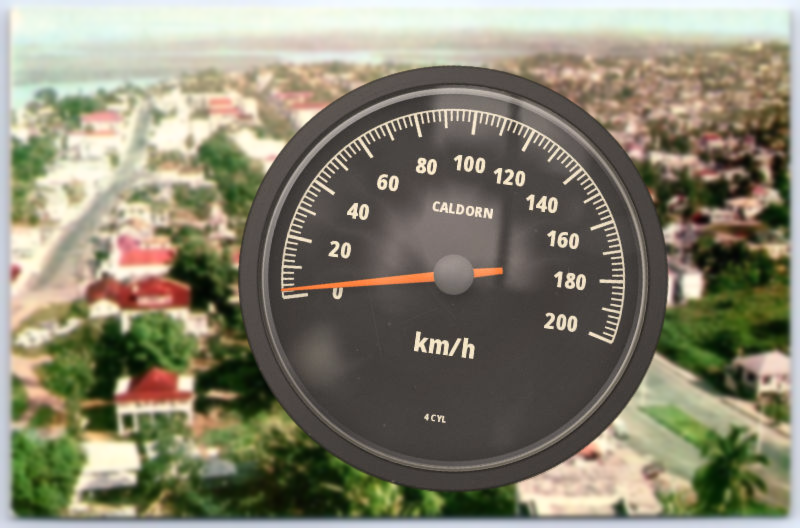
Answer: 2km/h
